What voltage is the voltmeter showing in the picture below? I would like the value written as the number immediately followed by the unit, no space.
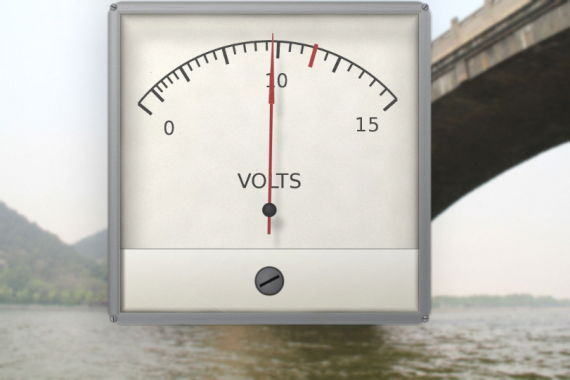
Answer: 9.75V
